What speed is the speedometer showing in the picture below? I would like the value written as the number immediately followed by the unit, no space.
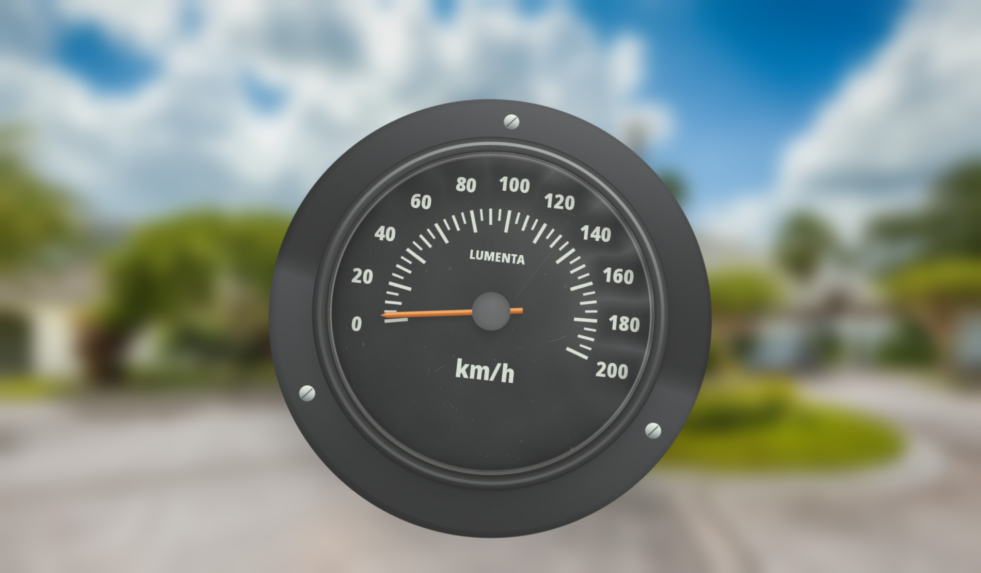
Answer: 2.5km/h
